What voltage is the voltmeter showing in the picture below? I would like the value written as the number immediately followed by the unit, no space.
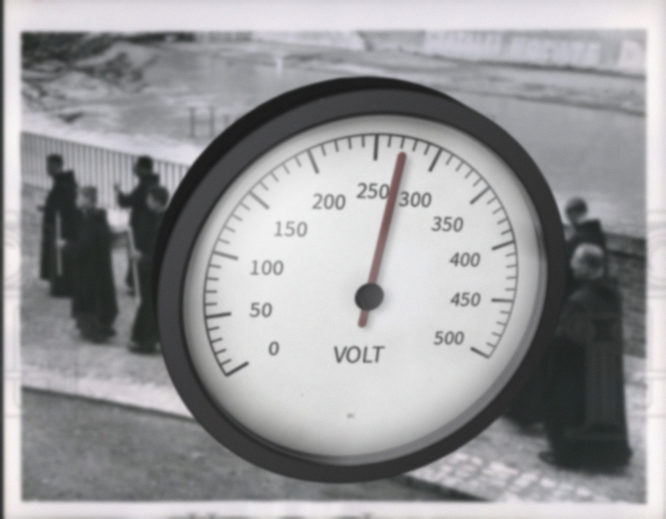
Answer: 270V
